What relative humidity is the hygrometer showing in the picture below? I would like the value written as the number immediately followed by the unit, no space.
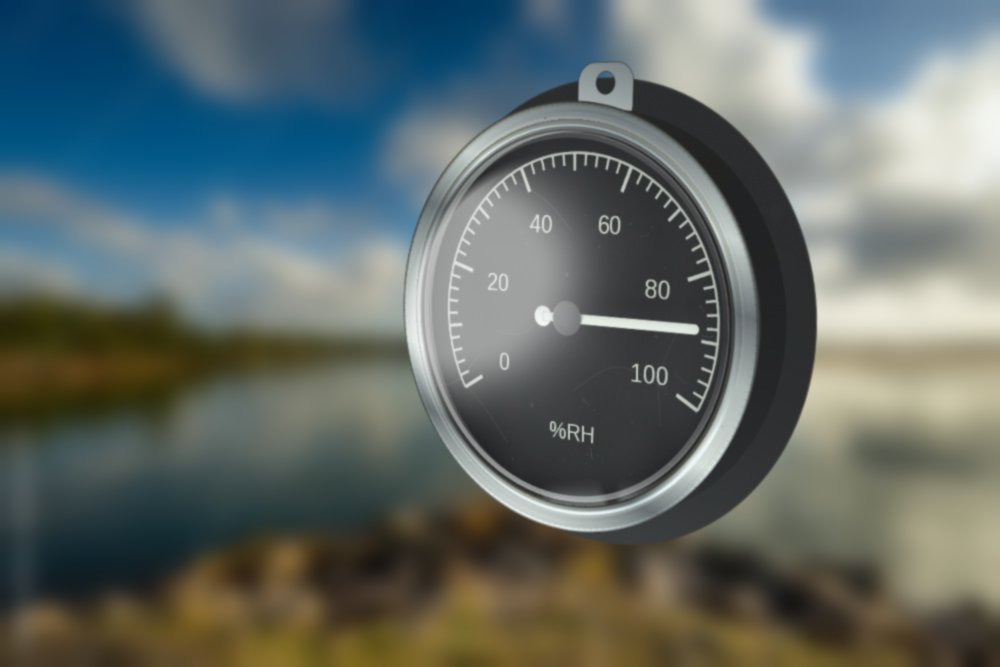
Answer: 88%
